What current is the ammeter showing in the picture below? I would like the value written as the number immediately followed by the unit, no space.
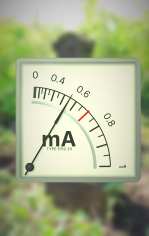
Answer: 0.55mA
